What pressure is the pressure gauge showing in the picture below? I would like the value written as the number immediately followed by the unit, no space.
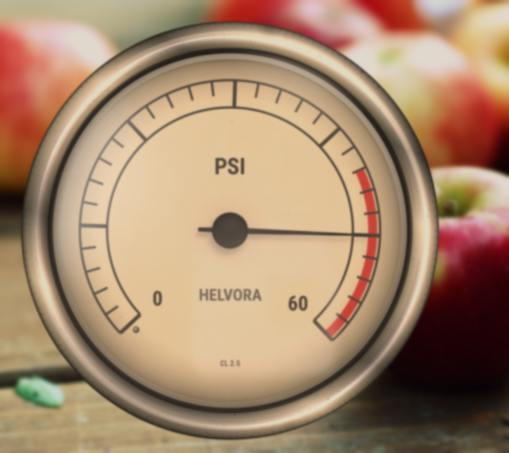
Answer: 50psi
